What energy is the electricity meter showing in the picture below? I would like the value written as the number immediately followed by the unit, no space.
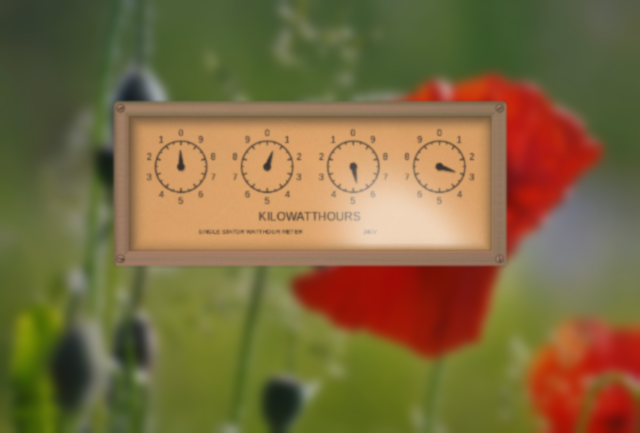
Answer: 53kWh
